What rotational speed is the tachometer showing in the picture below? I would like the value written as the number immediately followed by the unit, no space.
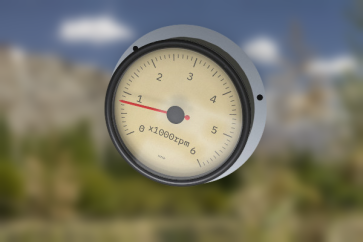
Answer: 800rpm
